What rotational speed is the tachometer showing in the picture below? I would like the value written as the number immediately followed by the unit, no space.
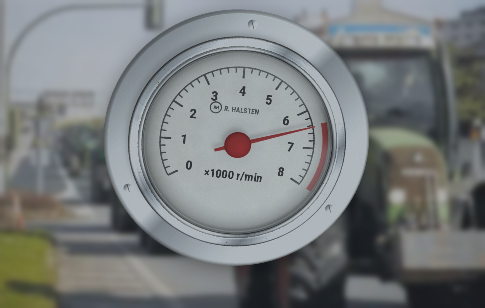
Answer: 6400rpm
